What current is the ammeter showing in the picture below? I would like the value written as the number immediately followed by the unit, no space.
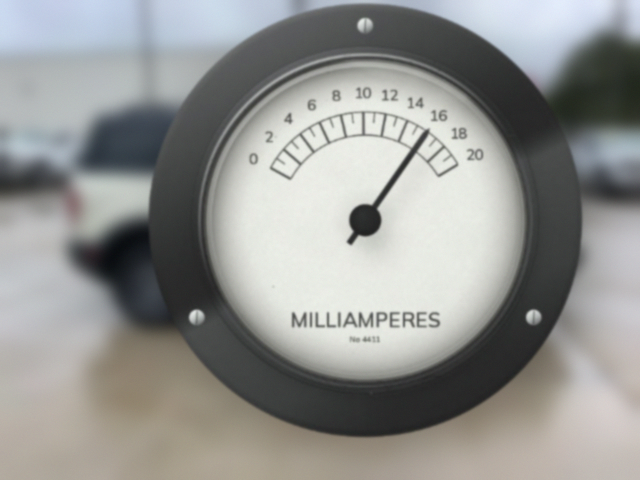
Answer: 16mA
